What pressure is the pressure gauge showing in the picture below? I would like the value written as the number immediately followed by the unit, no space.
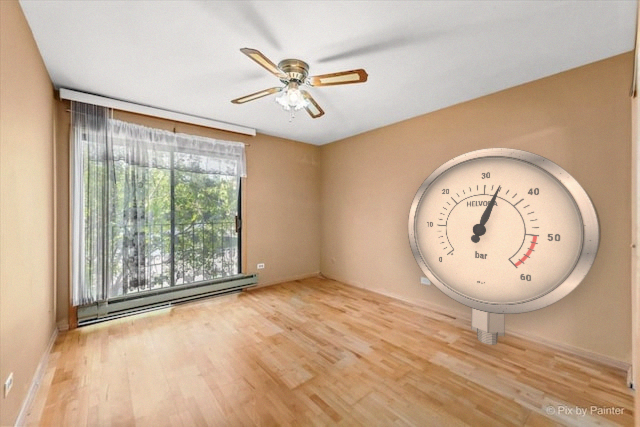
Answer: 34bar
